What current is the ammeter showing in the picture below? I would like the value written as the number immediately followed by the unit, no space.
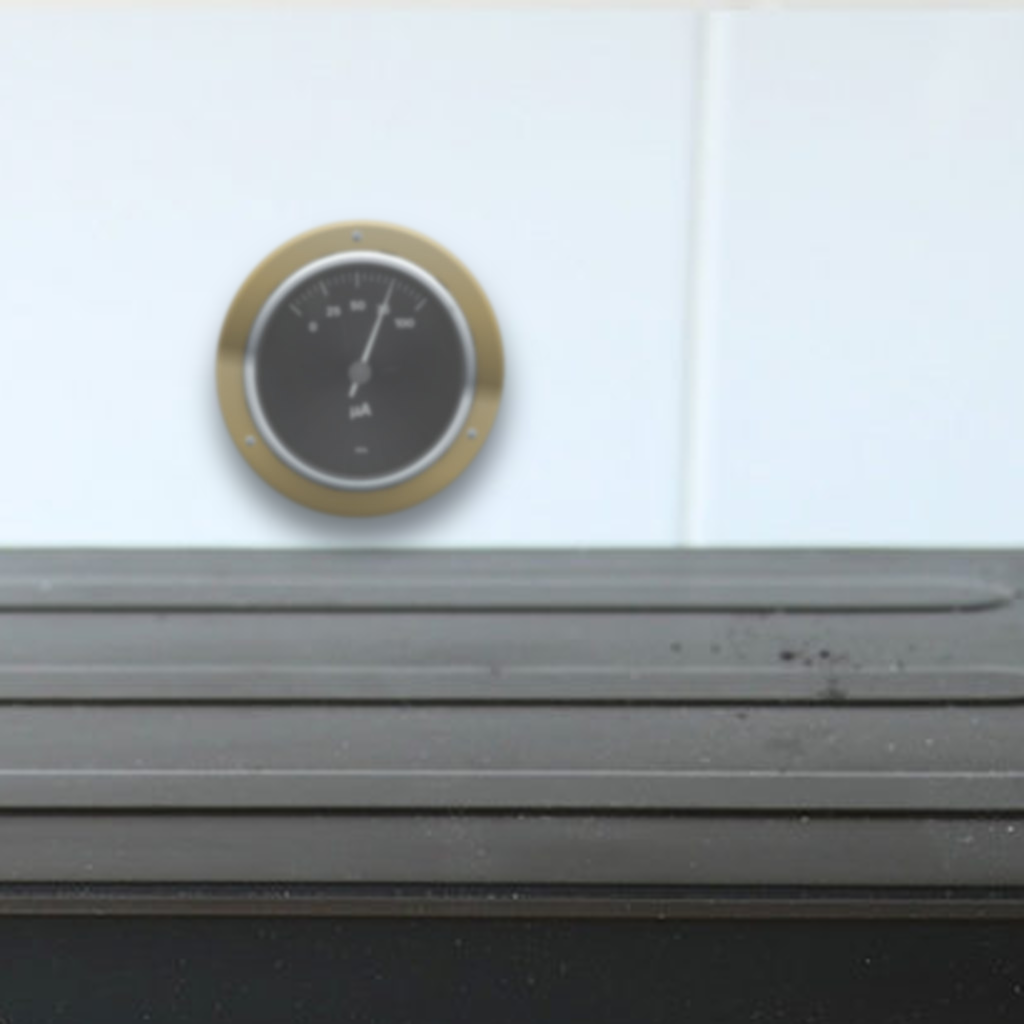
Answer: 75µA
